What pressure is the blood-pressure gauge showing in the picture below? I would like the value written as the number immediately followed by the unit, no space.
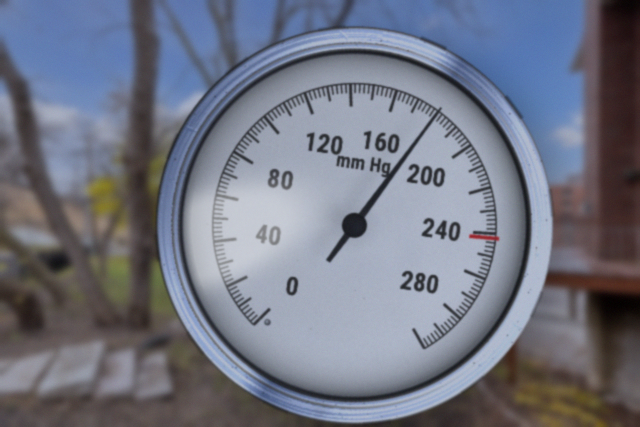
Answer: 180mmHg
